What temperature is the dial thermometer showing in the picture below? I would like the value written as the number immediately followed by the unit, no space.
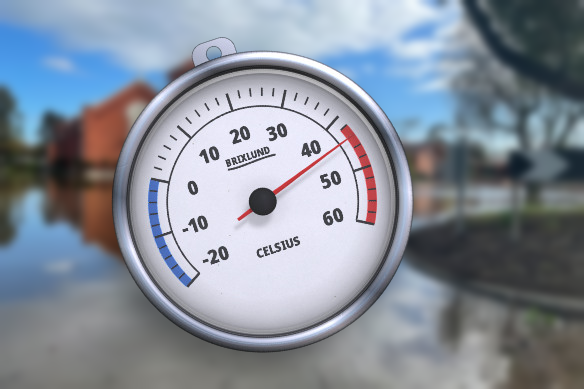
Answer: 44°C
